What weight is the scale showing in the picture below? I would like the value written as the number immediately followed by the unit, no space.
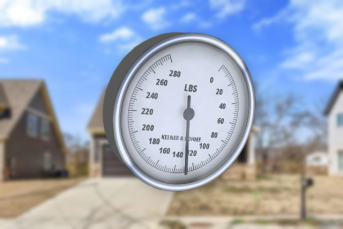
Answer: 130lb
